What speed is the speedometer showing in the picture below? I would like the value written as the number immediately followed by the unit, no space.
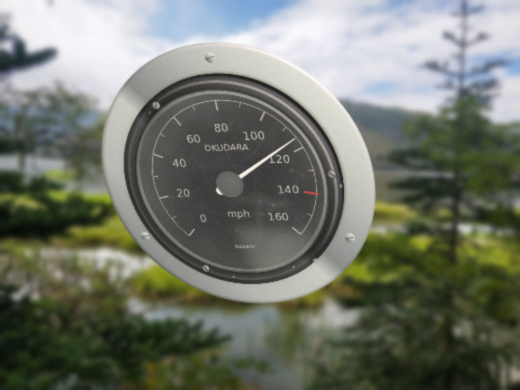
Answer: 115mph
